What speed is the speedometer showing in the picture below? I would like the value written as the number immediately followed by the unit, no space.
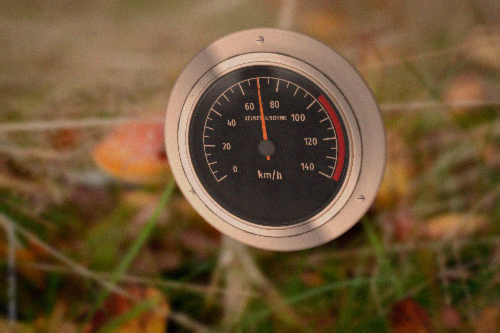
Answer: 70km/h
